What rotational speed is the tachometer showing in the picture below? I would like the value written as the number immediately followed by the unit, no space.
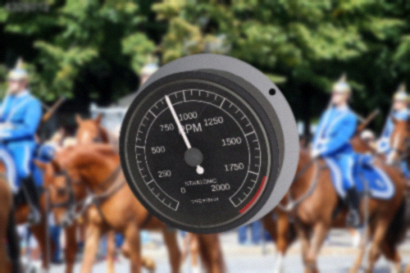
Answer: 900rpm
